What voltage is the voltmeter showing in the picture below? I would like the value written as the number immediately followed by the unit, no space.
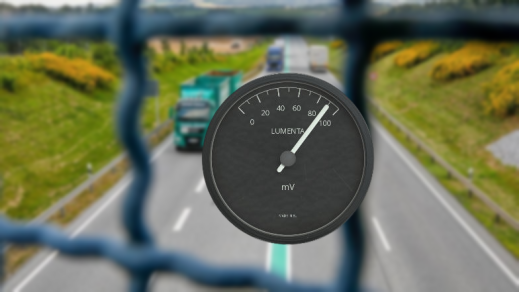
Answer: 90mV
